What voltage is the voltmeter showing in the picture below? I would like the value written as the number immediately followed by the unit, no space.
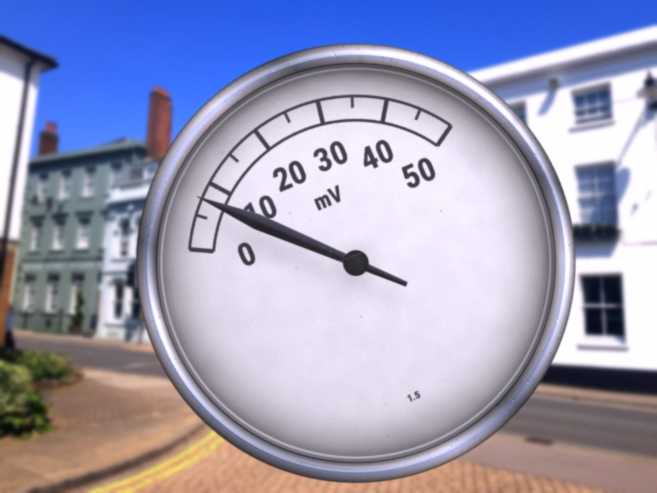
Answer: 7.5mV
